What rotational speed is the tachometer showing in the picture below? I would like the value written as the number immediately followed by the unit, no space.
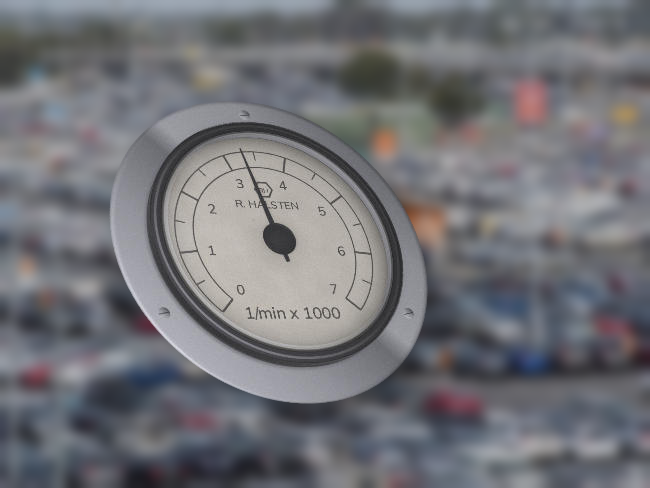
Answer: 3250rpm
